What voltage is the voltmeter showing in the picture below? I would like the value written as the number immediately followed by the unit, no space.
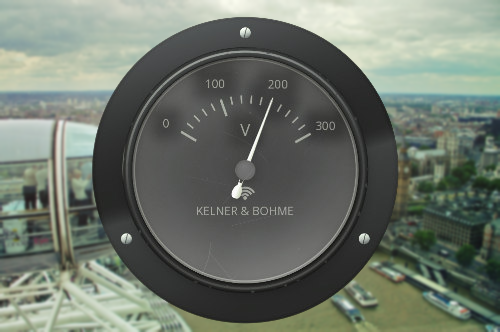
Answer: 200V
